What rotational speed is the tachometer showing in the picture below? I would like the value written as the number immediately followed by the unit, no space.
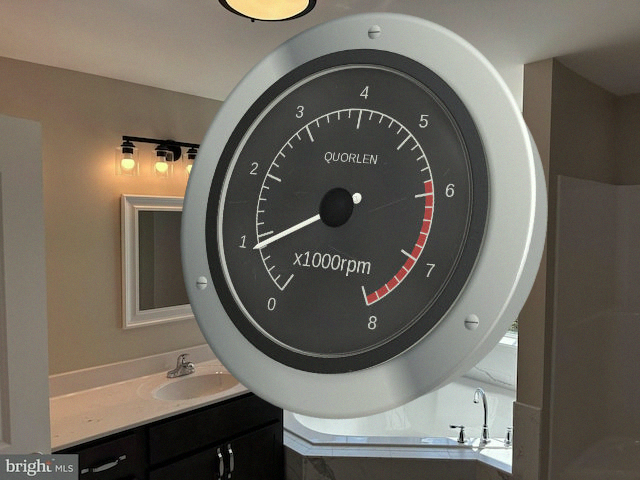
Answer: 800rpm
